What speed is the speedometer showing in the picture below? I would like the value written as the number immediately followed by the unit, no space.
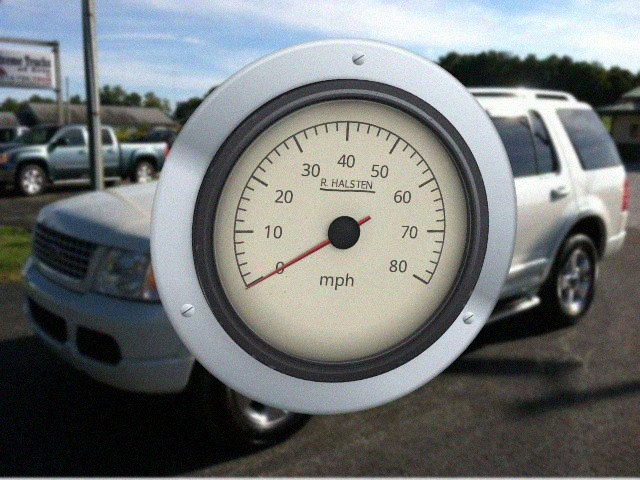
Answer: 0mph
